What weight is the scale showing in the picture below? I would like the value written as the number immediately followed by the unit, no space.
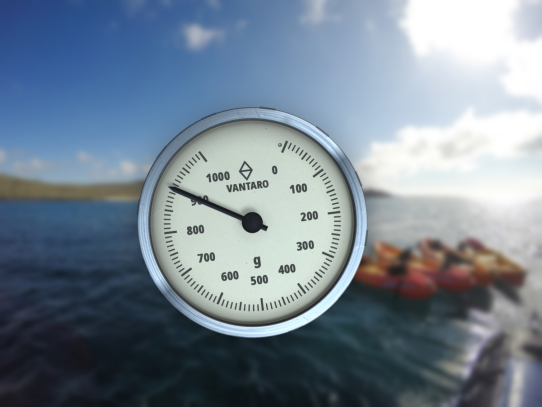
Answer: 900g
